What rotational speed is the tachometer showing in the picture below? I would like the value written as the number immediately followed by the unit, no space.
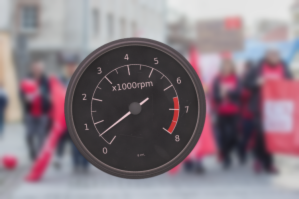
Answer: 500rpm
